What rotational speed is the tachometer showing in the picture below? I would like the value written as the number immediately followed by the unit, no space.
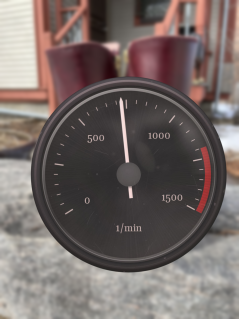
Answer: 725rpm
